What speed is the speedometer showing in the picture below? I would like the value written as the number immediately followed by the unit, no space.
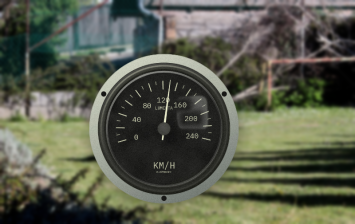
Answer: 130km/h
